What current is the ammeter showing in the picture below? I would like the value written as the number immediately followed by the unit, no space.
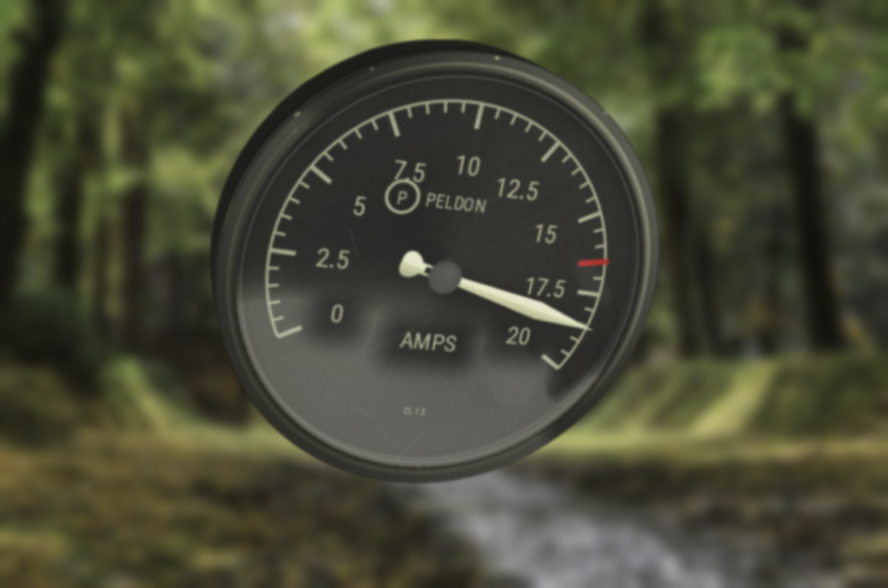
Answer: 18.5A
